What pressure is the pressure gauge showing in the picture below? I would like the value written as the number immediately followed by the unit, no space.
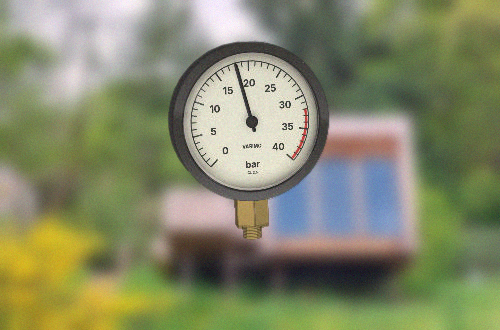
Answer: 18bar
